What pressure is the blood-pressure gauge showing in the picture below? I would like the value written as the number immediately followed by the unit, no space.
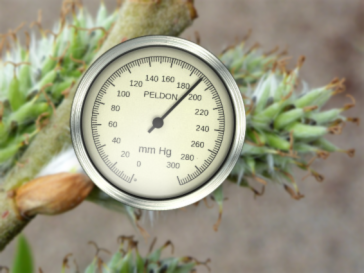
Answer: 190mmHg
